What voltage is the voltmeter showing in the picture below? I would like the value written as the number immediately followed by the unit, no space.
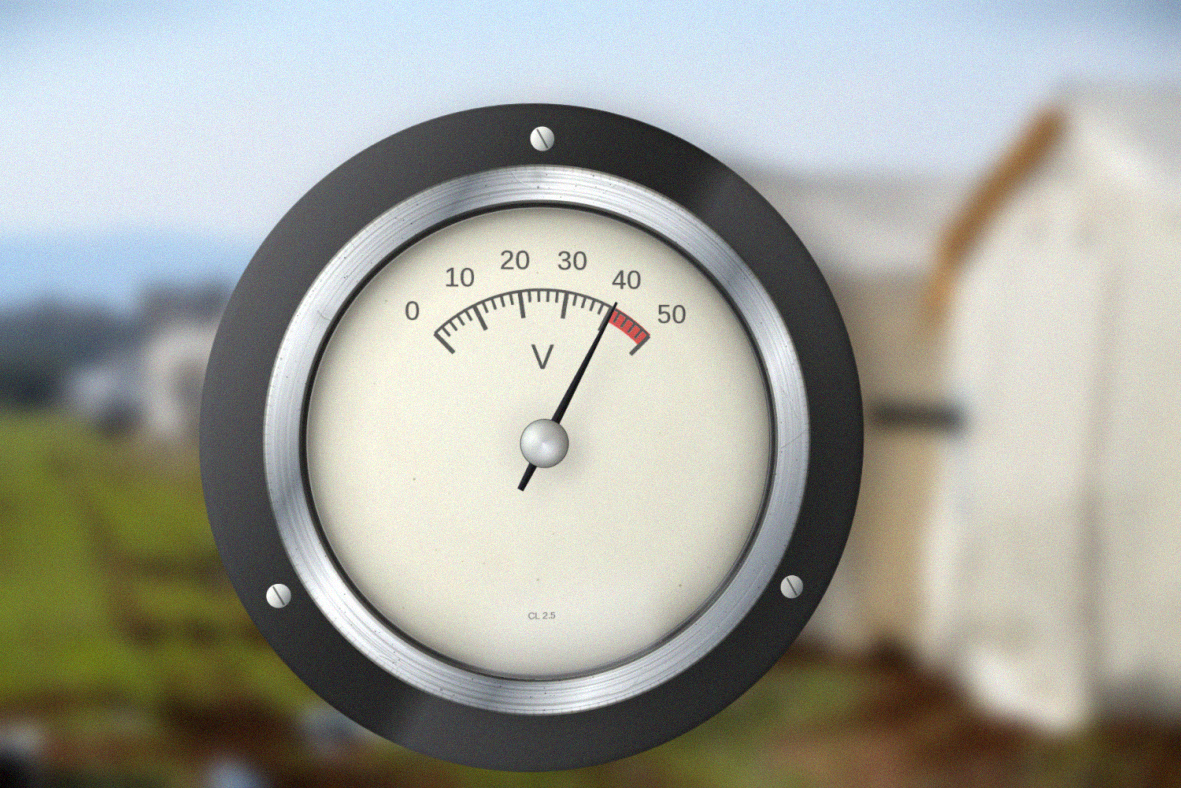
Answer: 40V
